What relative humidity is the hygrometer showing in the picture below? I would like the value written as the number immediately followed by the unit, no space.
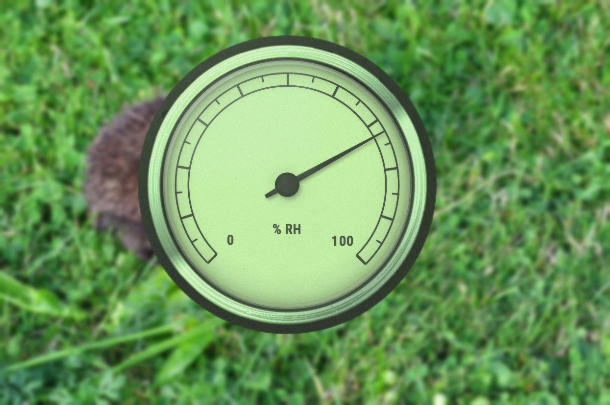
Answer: 72.5%
